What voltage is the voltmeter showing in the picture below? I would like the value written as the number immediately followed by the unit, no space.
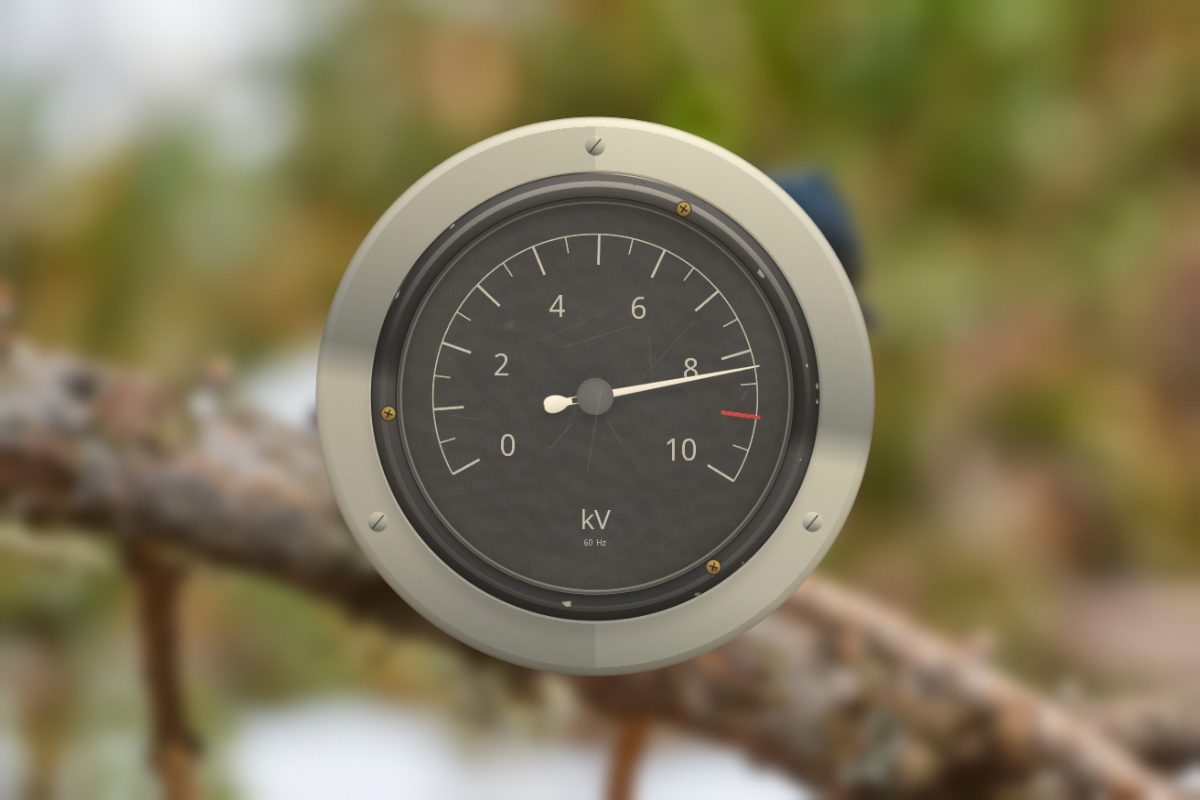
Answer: 8.25kV
